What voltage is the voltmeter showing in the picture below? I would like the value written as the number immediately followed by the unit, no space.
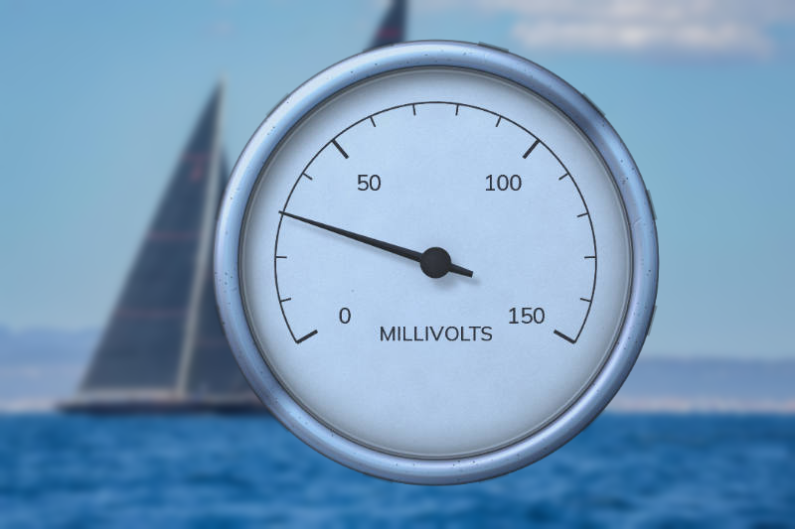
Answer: 30mV
